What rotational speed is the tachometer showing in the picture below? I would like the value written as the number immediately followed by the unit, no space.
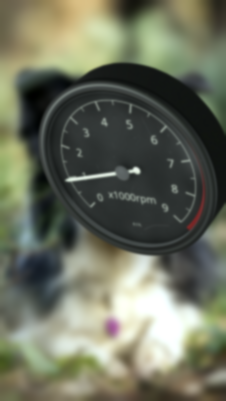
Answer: 1000rpm
